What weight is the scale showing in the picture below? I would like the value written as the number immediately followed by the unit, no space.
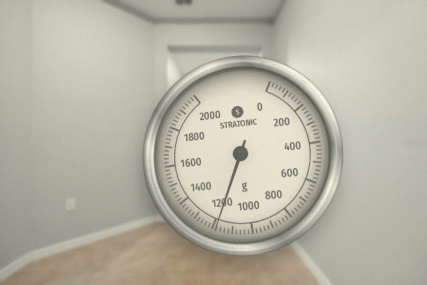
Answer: 1180g
